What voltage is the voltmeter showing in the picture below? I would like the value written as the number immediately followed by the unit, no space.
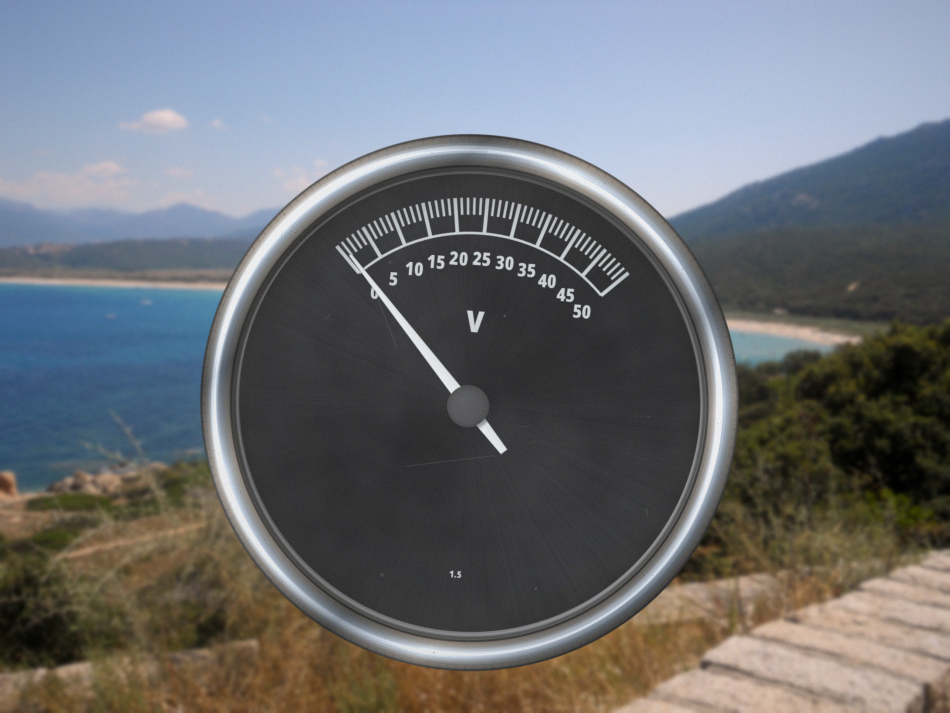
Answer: 1V
